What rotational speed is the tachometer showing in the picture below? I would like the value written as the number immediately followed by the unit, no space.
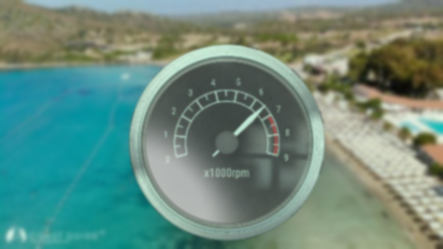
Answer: 6500rpm
